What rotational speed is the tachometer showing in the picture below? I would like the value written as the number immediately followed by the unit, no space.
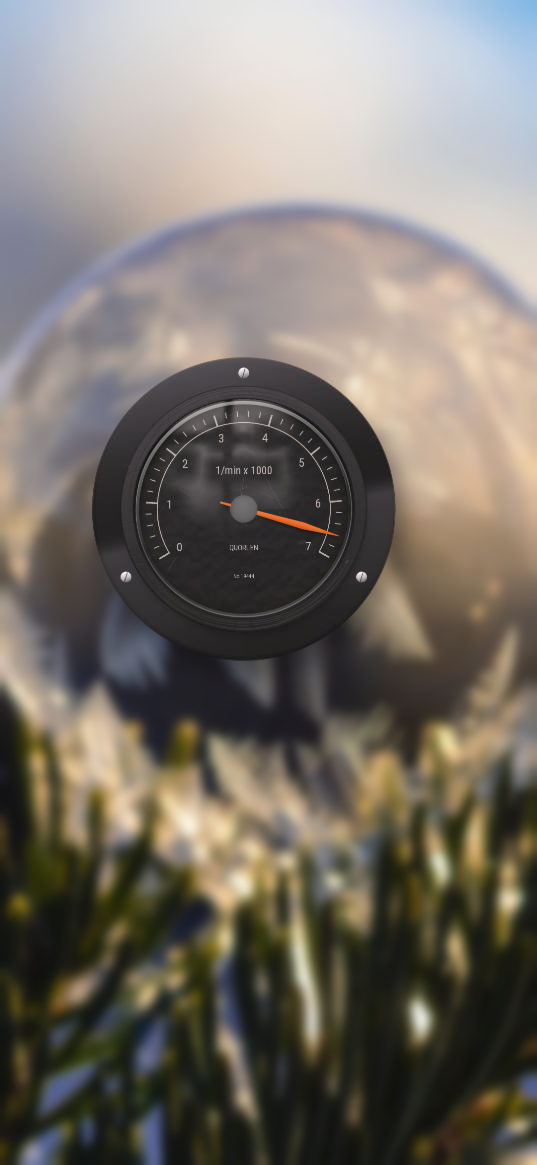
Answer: 6600rpm
